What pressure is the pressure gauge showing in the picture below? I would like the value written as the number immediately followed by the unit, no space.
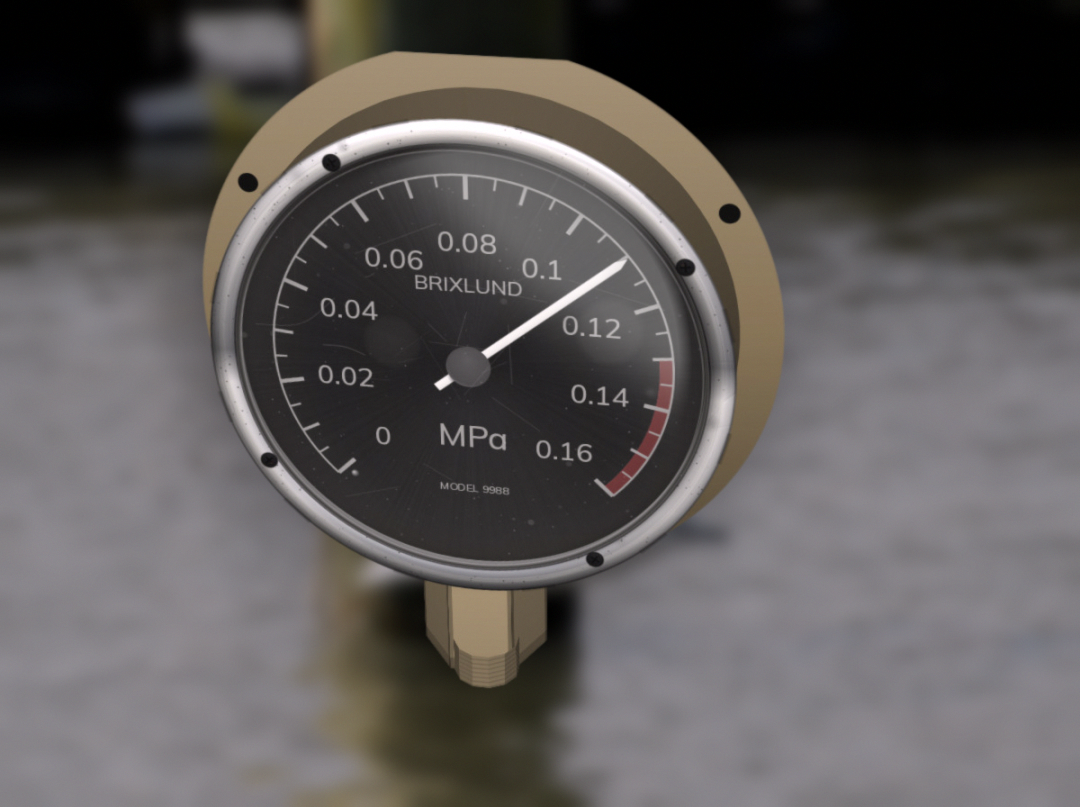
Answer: 0.11MPa
